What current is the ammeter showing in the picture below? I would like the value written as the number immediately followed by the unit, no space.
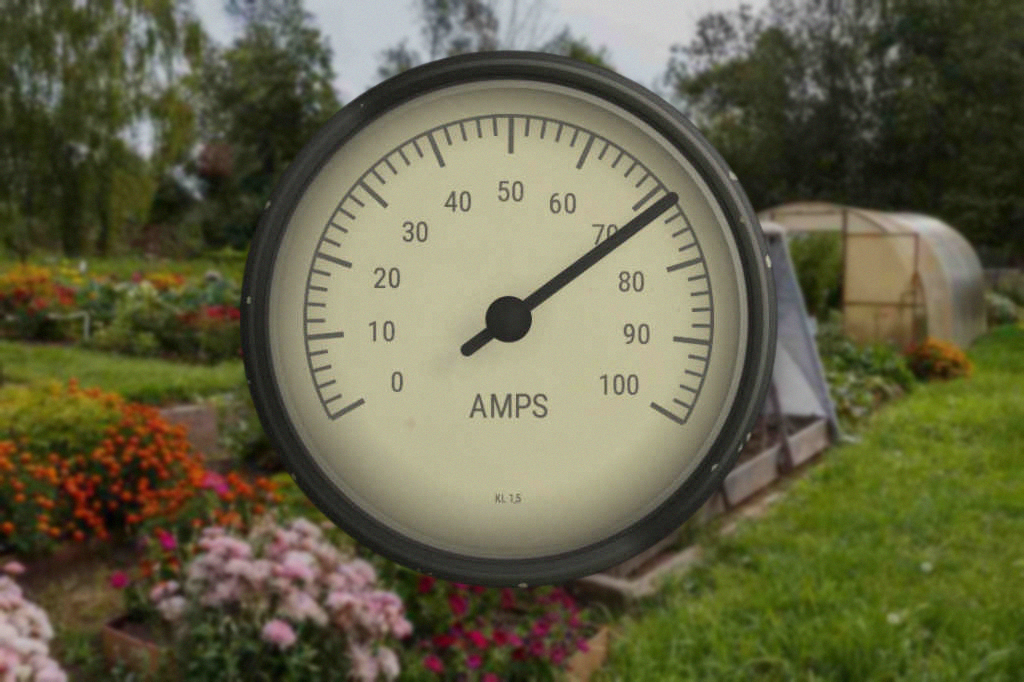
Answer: 72A
